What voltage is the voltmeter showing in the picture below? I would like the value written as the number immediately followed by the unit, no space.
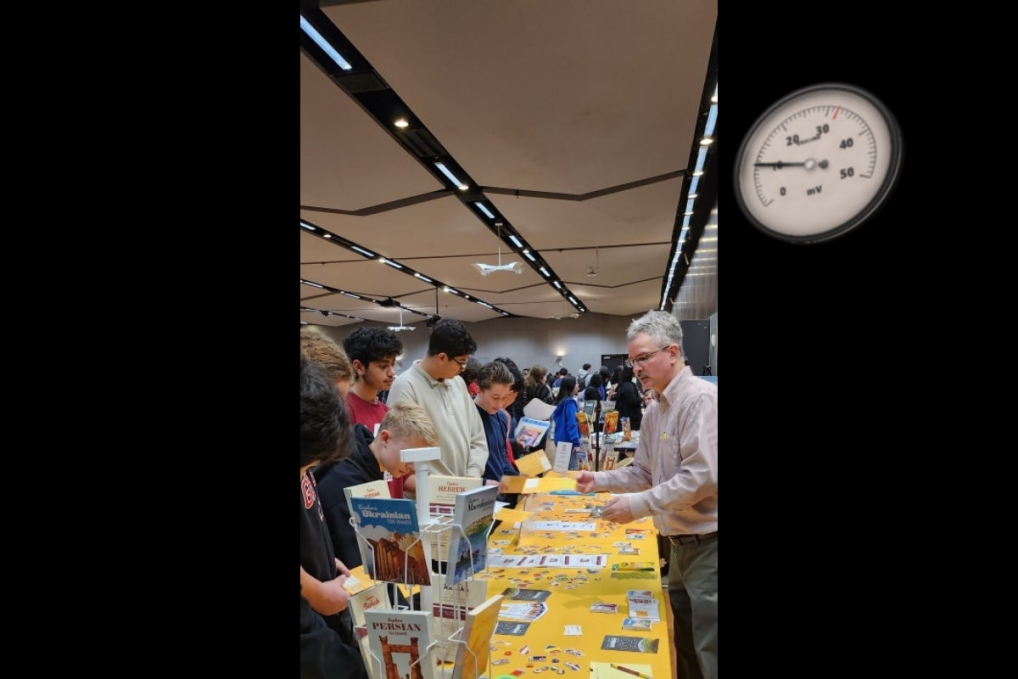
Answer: 10mV
